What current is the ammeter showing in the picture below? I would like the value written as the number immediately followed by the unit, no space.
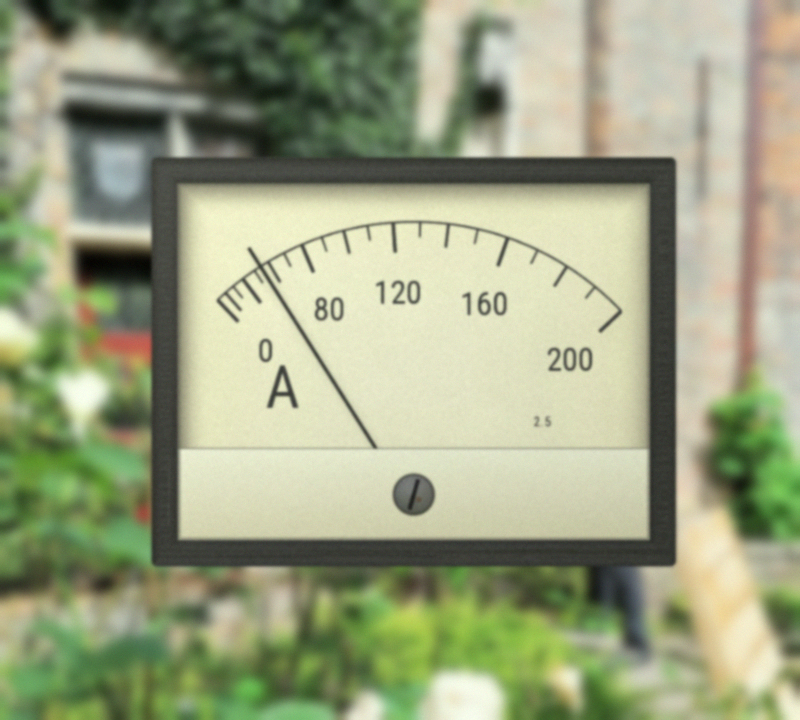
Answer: 55A
